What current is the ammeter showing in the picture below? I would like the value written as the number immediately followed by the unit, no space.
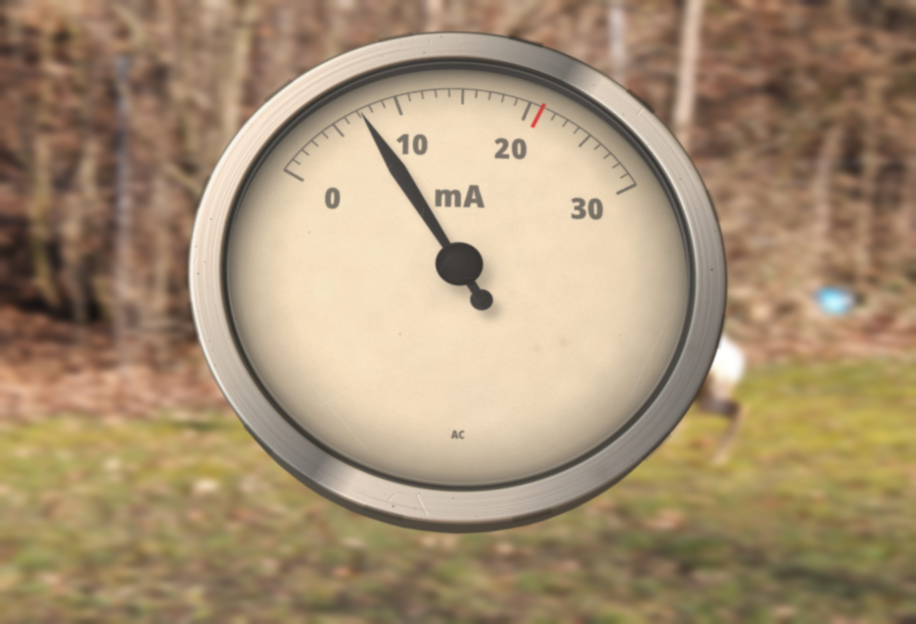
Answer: 7mA
